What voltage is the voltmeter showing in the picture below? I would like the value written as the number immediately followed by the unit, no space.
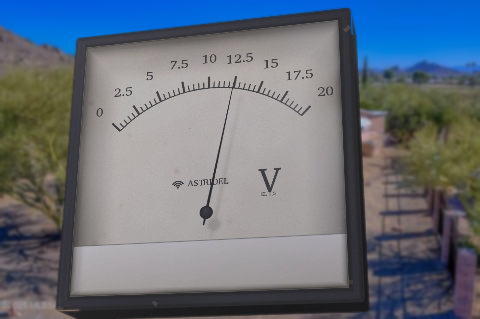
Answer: 12.5V
